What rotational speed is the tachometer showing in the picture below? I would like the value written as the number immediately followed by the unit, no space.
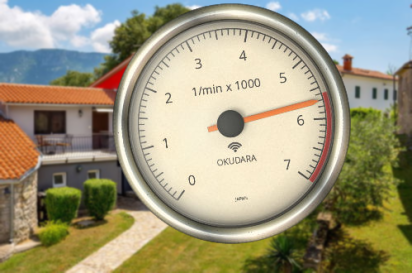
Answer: 5700rpm
